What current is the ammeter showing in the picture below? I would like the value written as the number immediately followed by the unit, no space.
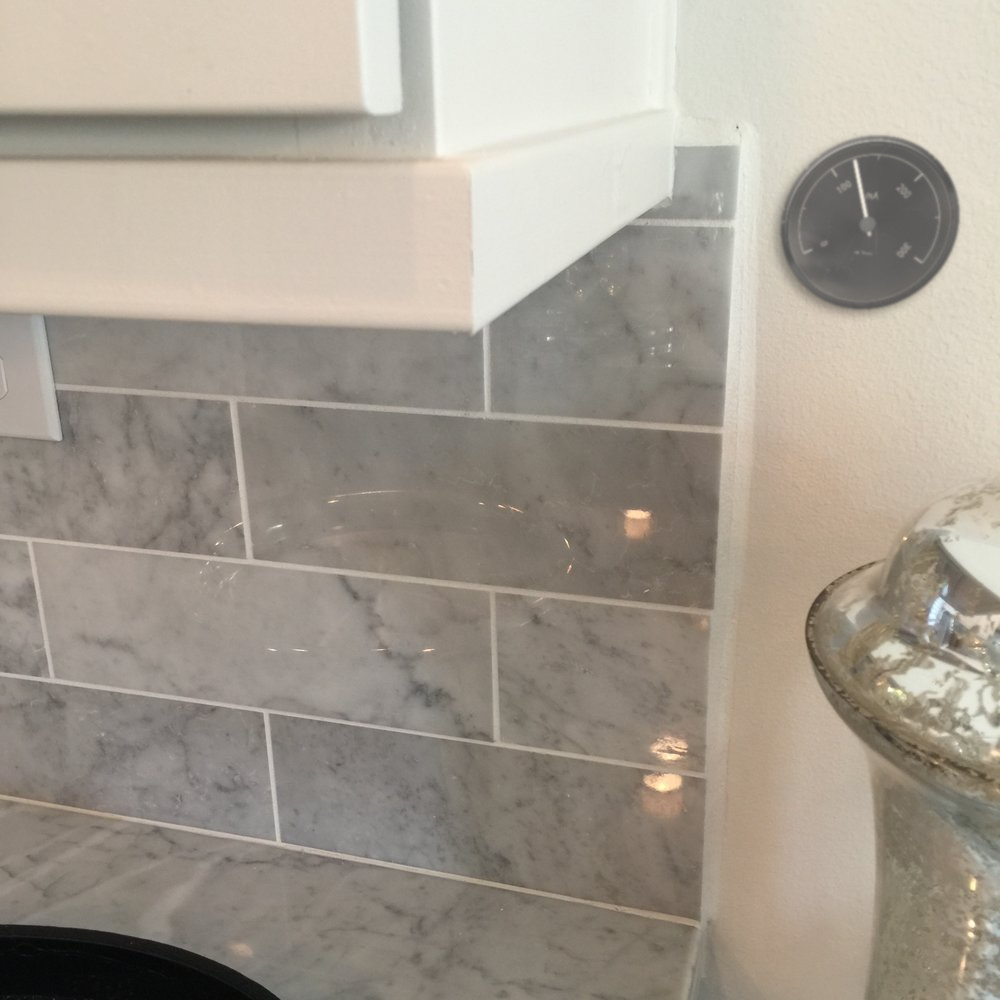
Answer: 125mA
